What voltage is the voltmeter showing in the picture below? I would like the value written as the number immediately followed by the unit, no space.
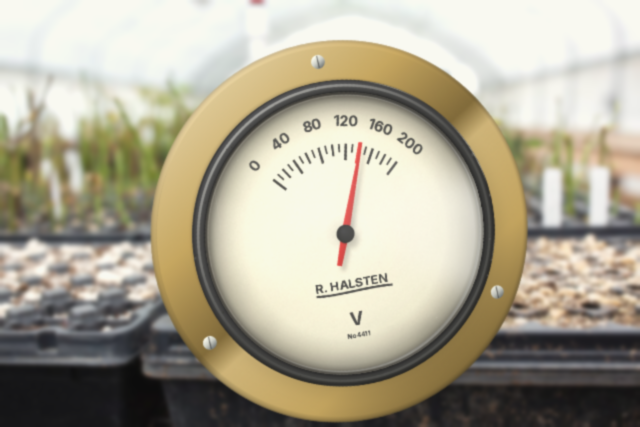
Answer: 140V
